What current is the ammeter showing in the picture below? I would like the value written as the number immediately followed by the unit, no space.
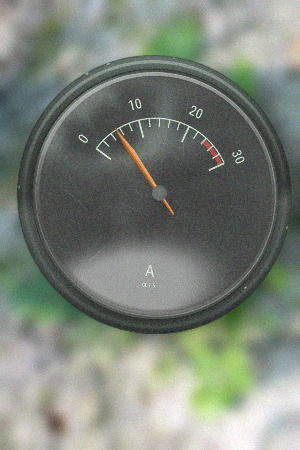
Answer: 5A
